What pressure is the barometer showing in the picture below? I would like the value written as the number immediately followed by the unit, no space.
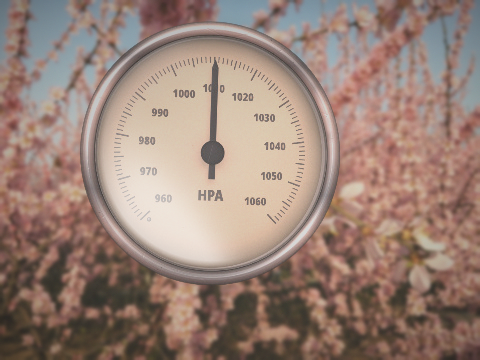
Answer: 1010hPa
